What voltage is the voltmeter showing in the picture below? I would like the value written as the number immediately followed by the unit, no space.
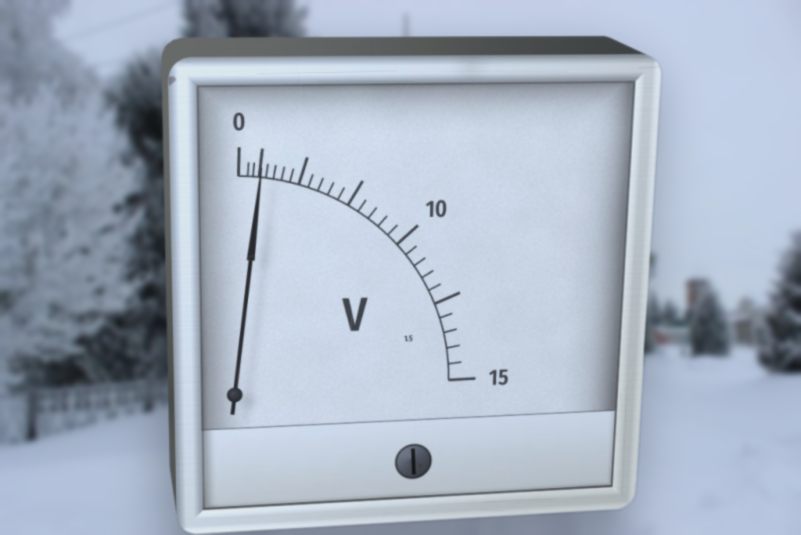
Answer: 2.5V
